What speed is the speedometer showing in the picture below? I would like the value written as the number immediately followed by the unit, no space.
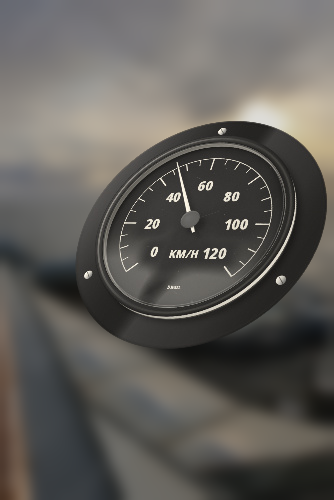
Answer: 47.5km/h
